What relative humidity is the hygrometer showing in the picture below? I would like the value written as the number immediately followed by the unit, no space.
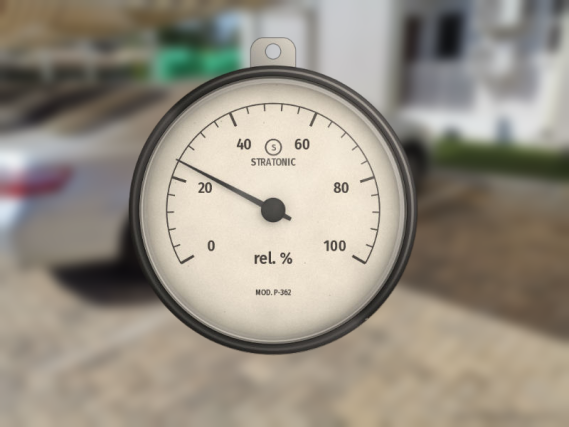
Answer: 24%
